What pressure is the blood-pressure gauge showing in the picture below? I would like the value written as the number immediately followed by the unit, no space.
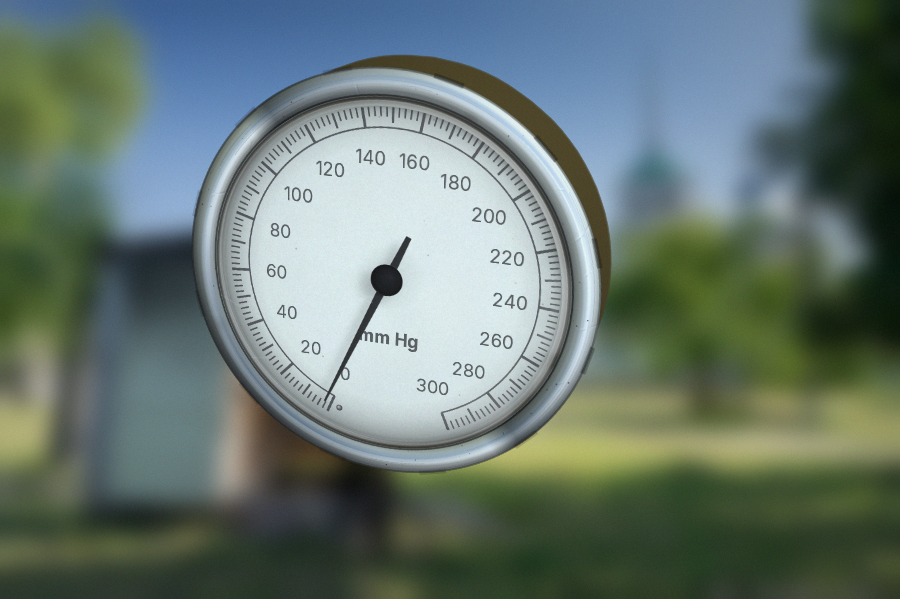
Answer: 2mmHg
